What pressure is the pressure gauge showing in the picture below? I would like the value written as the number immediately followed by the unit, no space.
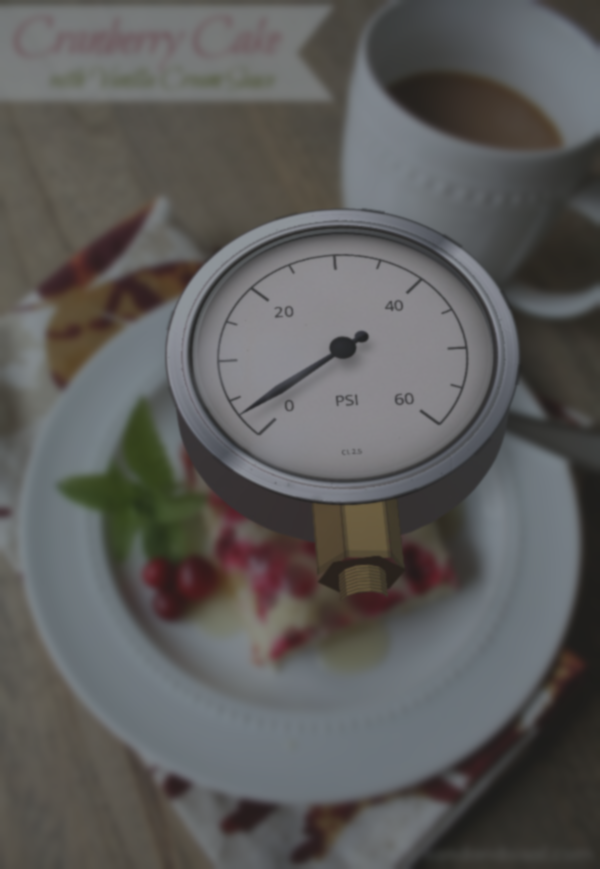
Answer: 2.5psi
